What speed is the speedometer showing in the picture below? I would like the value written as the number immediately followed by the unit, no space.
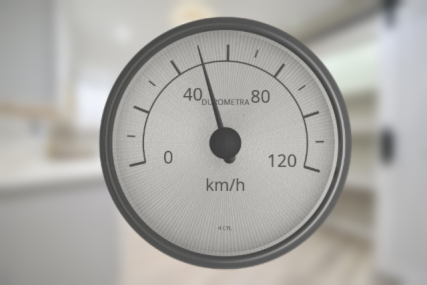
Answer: 50km/h
